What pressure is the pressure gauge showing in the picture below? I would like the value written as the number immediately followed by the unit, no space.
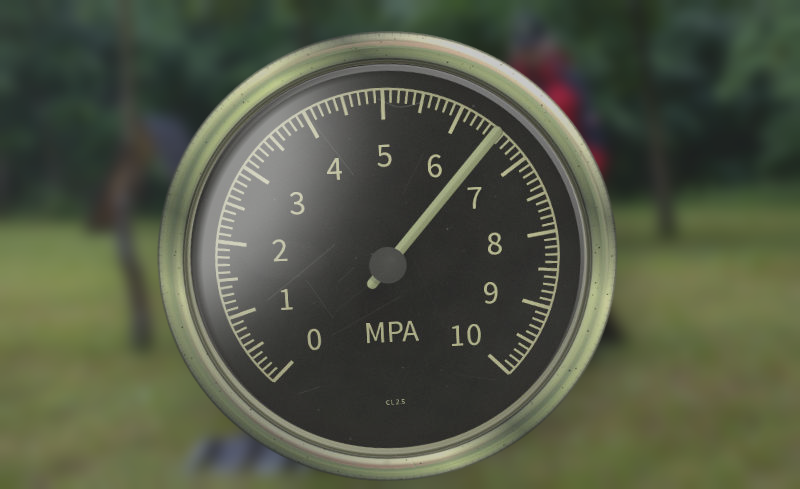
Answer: 6.5MPa
